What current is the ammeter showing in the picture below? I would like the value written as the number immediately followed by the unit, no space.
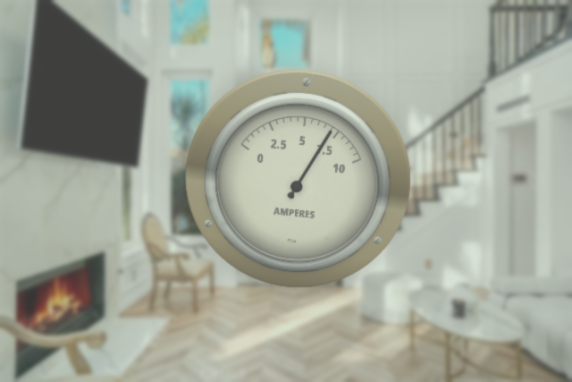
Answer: 7A
